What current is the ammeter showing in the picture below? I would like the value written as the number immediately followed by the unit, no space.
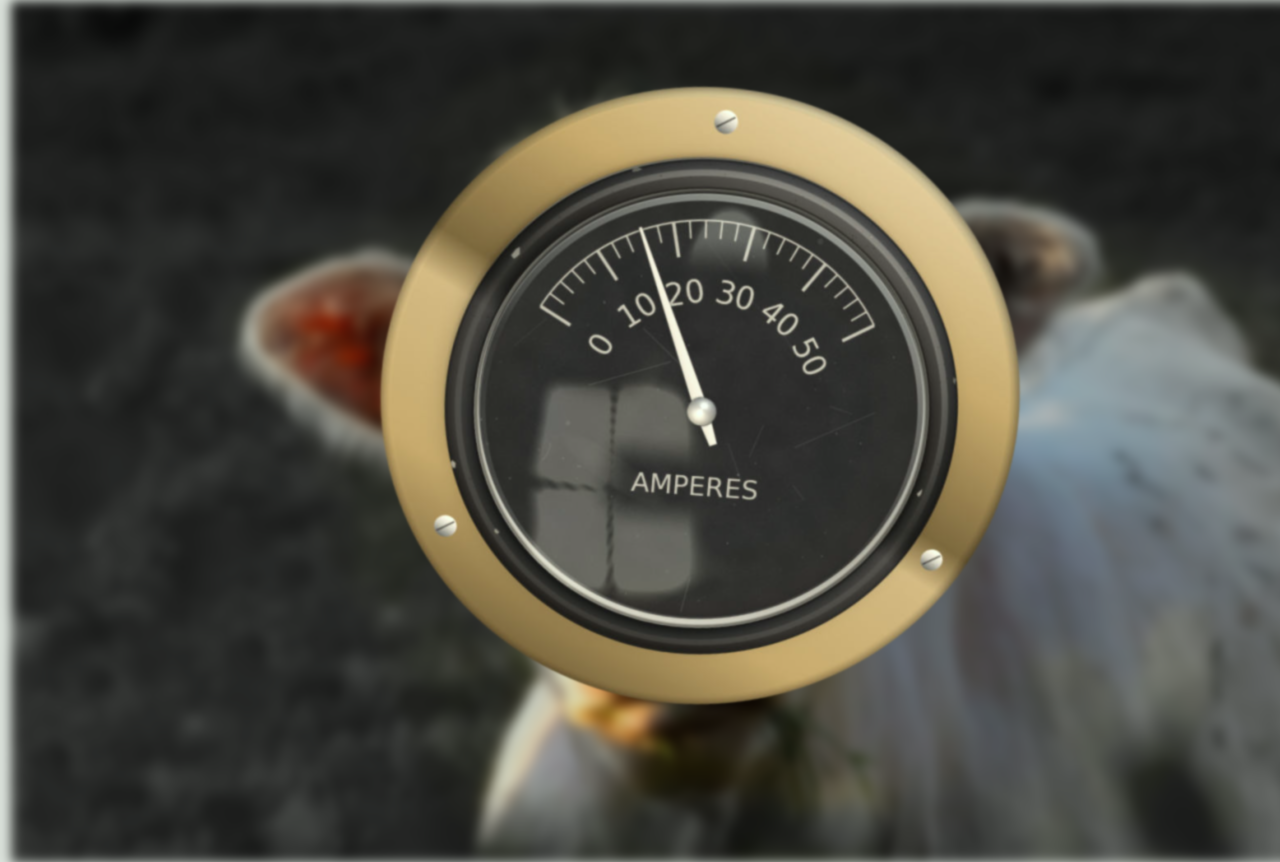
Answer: 16A
